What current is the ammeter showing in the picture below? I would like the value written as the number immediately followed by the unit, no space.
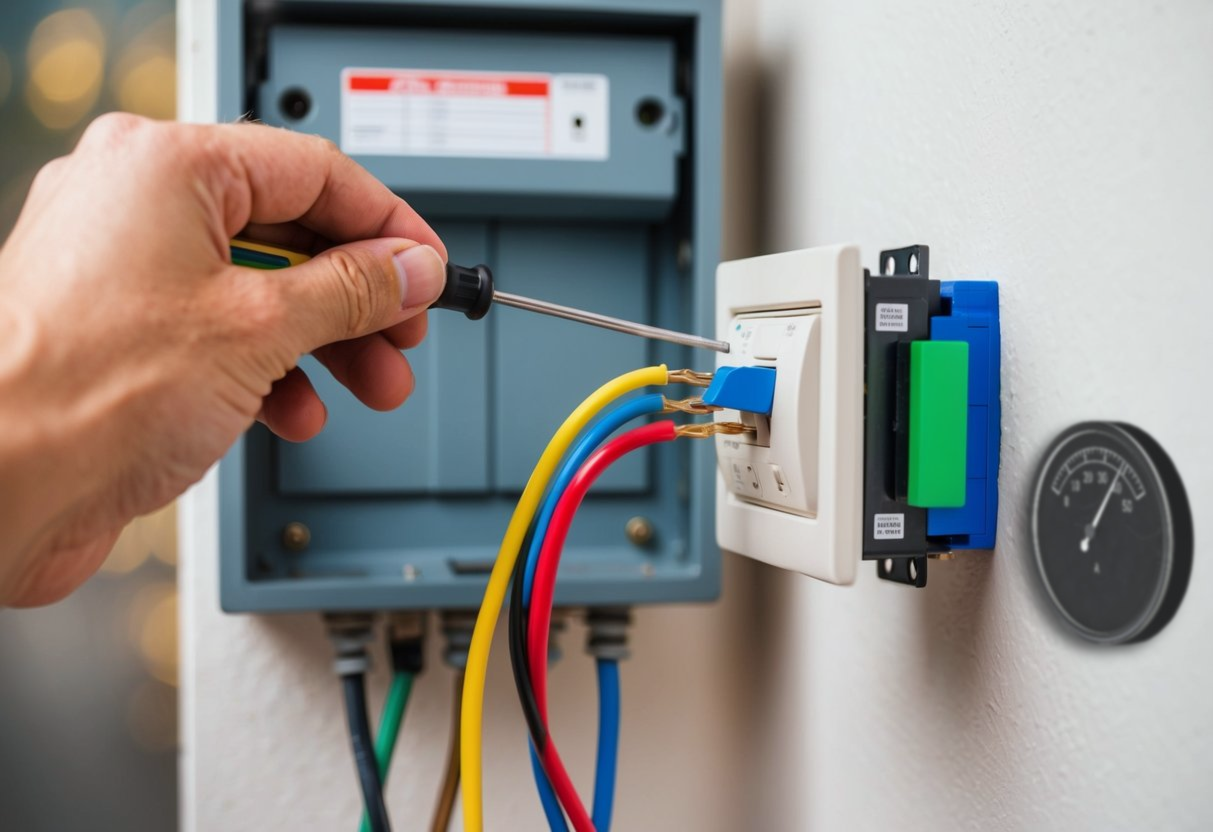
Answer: 40A
